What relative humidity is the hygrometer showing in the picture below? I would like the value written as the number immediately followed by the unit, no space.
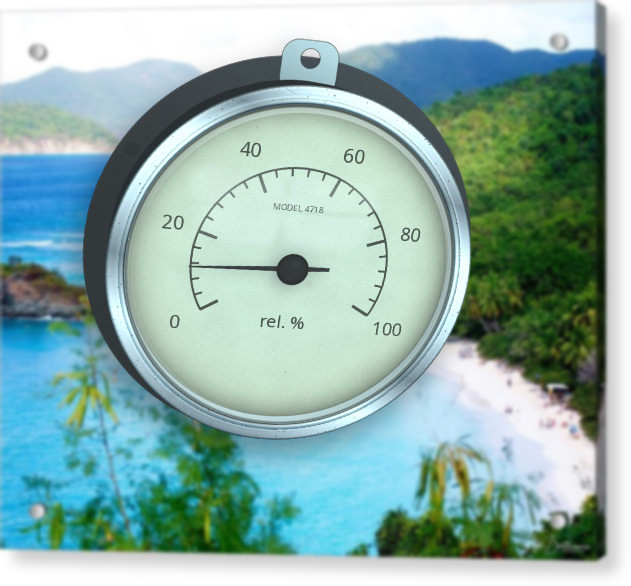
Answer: 12%
